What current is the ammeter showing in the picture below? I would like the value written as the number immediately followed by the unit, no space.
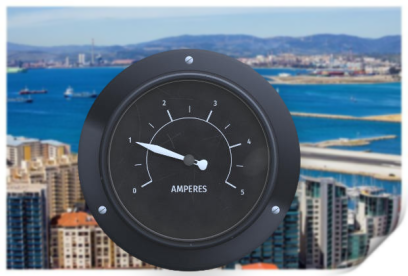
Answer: 1A
